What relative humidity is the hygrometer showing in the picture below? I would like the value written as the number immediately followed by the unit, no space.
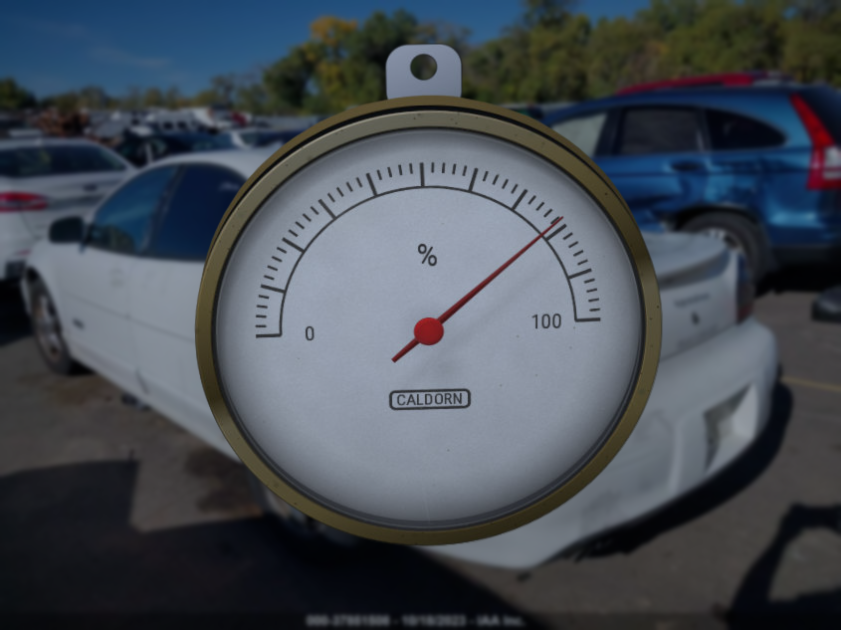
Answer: 78%
